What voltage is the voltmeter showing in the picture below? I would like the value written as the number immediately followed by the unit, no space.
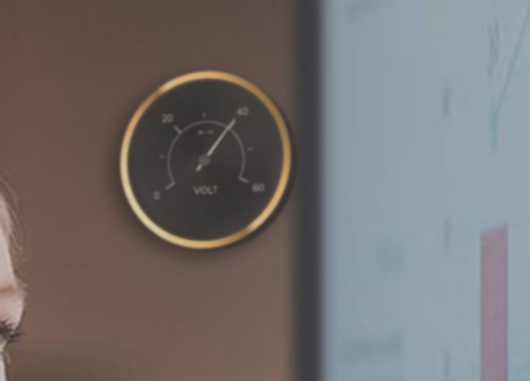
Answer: 40V
